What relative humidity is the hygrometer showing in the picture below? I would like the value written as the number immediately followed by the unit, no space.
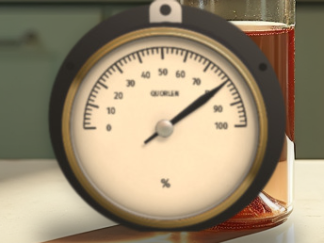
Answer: 80%
